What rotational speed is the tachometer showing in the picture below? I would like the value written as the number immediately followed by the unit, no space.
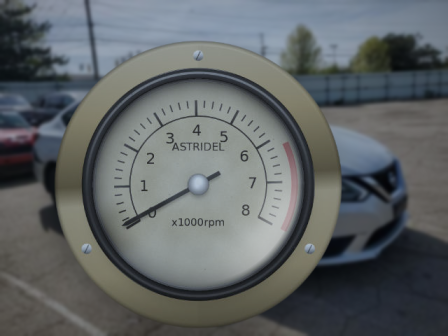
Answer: 100rpm
